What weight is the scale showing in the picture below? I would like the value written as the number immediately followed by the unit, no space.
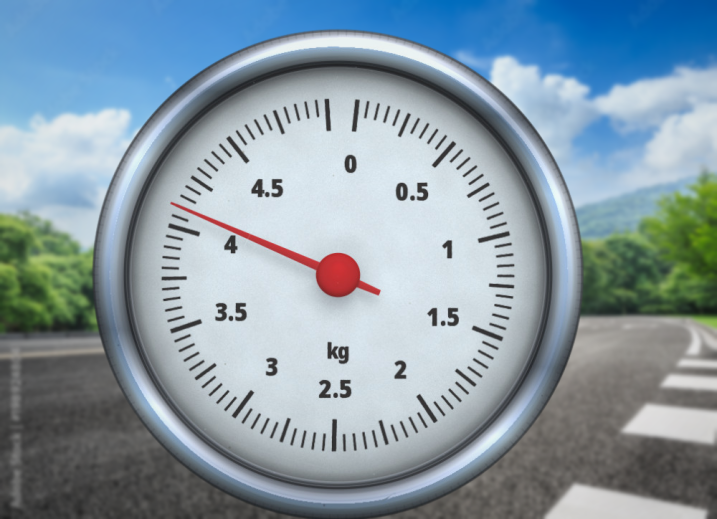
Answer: 4.1kg
